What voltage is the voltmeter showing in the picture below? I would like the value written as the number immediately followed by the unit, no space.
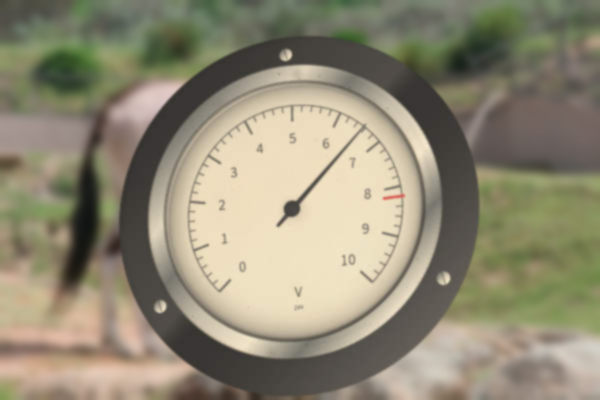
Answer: 6.6V
